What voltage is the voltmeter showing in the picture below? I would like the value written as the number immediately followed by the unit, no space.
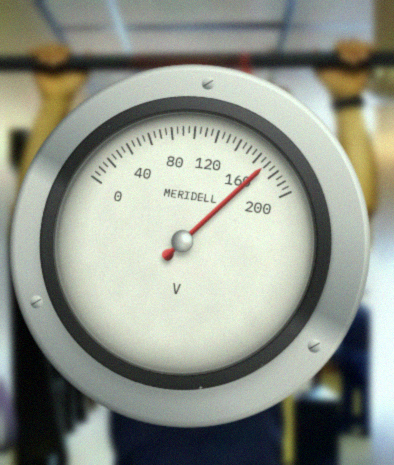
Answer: 170V
